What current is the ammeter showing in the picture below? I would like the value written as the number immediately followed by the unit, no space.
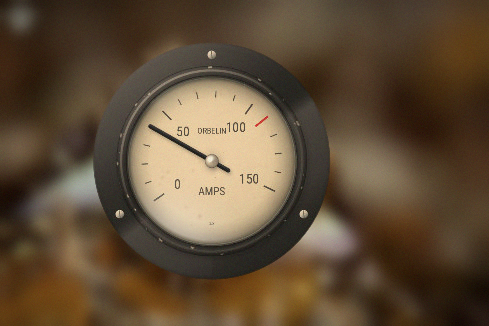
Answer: 40A
